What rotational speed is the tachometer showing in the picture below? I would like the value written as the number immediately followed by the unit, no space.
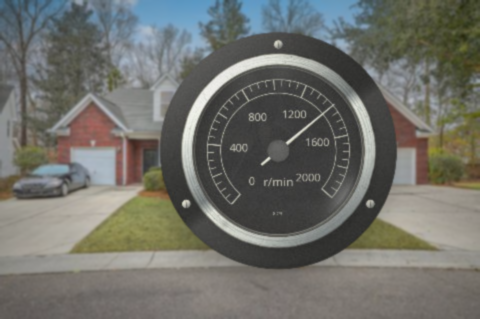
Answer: 1400rpm
